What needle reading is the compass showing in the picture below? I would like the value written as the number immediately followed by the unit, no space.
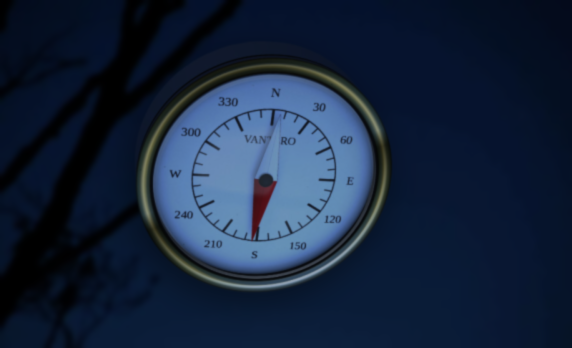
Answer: 185°
